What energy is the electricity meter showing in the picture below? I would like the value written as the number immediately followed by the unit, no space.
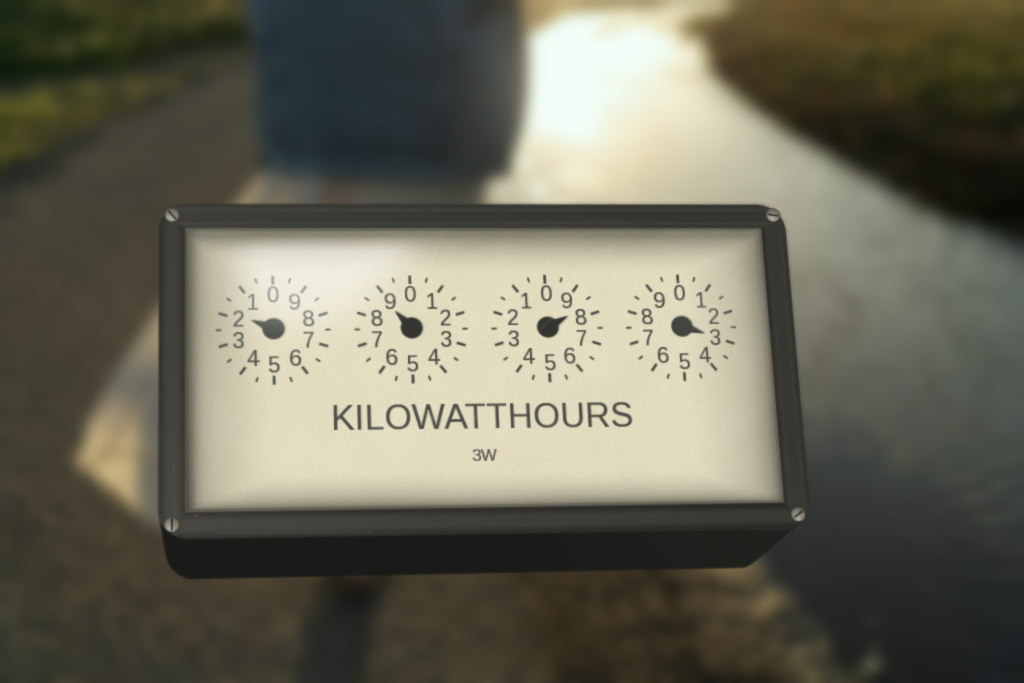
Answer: 1883kWh
